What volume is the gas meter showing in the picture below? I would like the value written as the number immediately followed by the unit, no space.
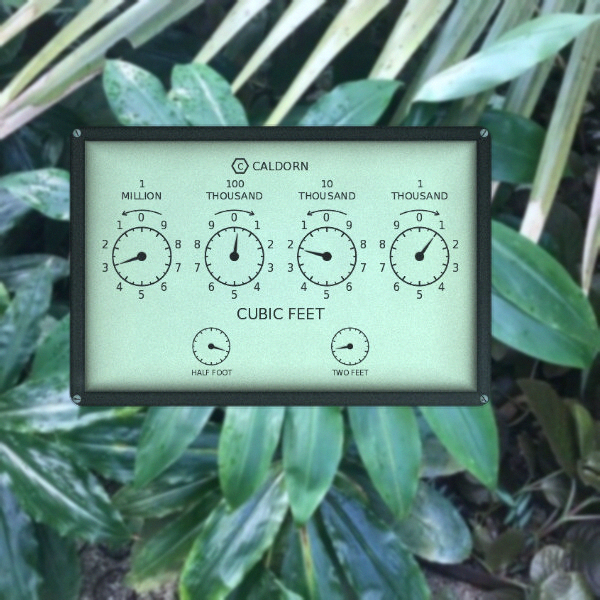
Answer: 302100ft³
